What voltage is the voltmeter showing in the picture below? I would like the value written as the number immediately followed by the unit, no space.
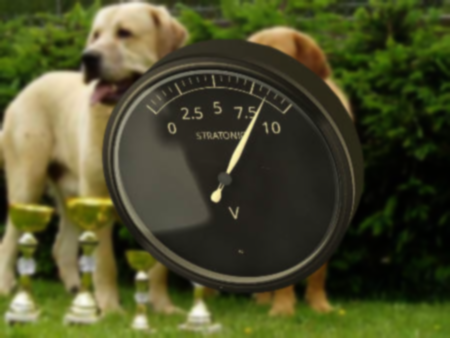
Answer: 8.5V
